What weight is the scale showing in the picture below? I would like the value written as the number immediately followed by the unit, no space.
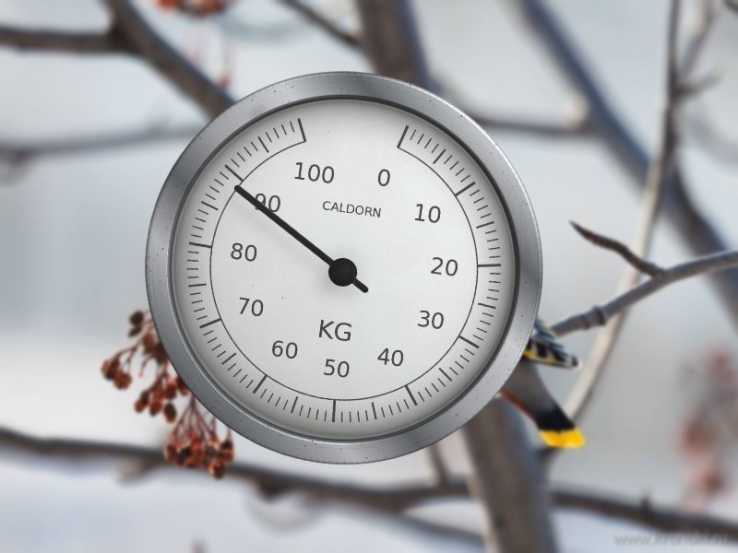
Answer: 89kg
